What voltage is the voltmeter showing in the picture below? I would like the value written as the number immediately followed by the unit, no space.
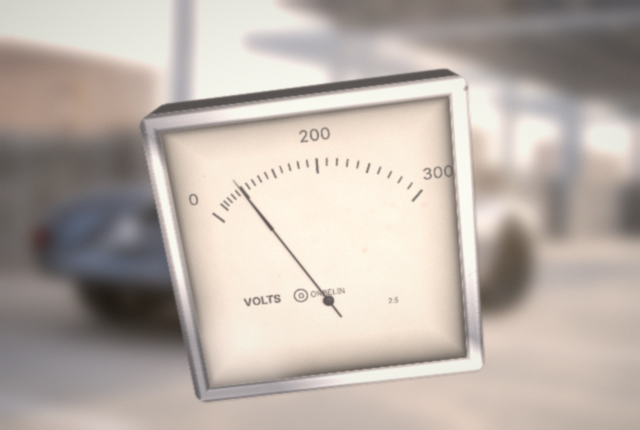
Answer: 100V
